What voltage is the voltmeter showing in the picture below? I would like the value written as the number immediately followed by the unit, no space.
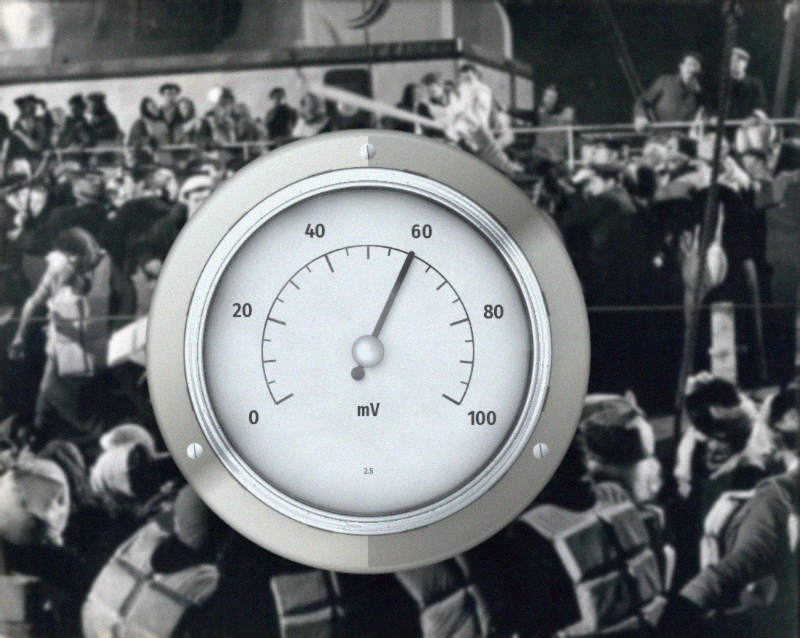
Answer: 60mV
